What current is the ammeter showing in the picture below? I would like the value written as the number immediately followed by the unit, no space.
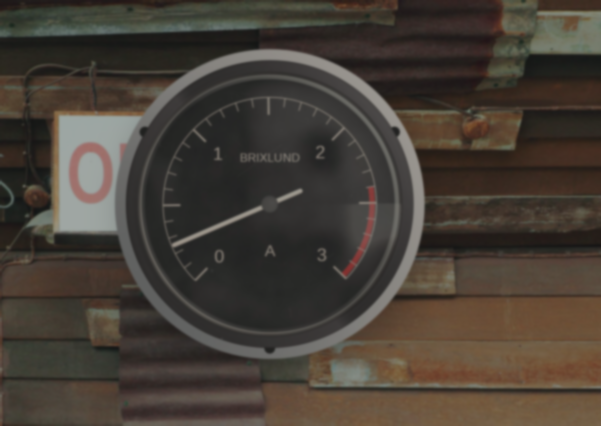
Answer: 0.25A
